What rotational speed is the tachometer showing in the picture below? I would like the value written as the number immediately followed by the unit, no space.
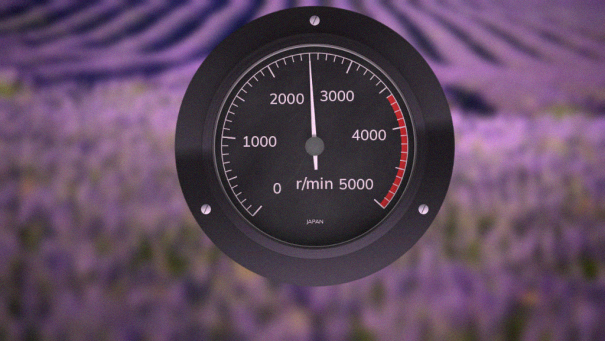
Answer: 2500rpm
